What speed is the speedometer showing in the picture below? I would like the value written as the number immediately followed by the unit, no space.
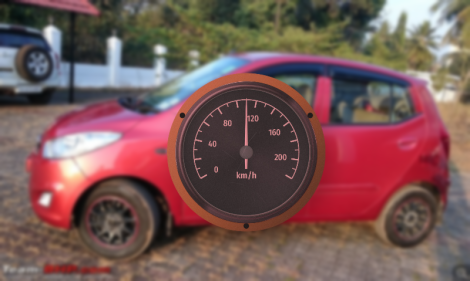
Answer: 110km/h
